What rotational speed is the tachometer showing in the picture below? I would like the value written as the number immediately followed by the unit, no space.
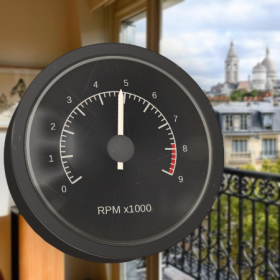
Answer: 4800rpm
